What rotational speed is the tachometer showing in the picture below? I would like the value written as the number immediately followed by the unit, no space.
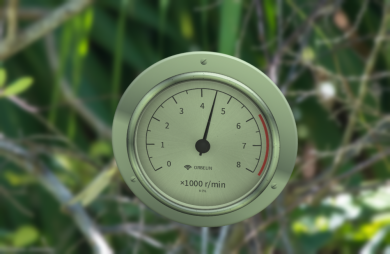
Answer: 4500rpm
